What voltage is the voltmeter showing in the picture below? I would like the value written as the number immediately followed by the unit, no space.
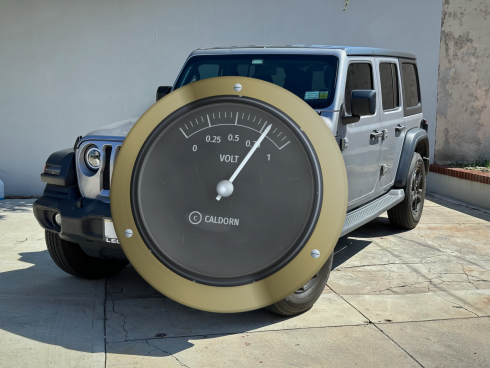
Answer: 0.8V
